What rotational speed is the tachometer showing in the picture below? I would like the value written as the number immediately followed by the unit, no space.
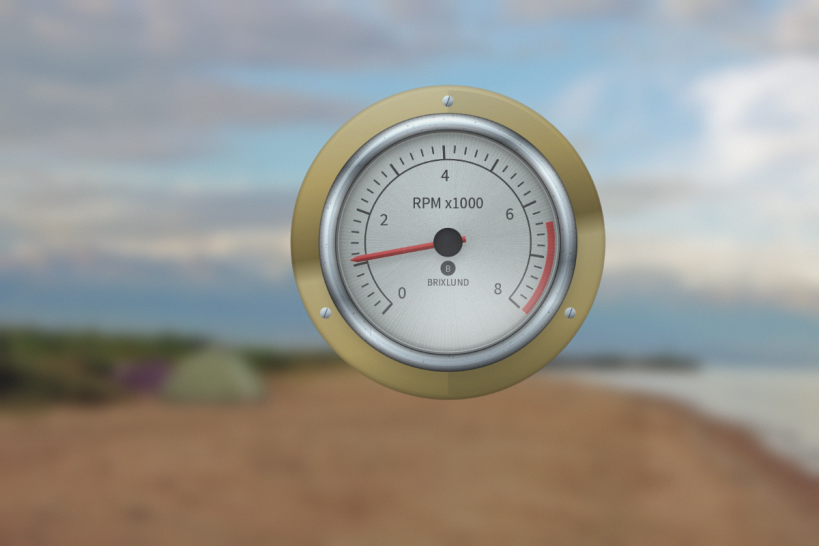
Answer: 1100rpm
